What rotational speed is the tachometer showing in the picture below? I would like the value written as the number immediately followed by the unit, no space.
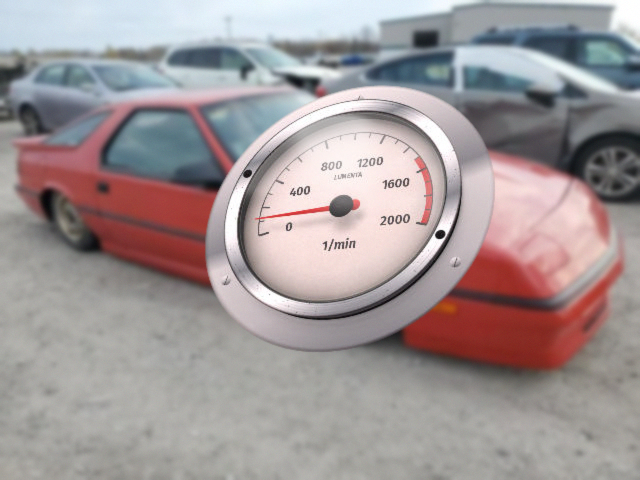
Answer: 100rpm
